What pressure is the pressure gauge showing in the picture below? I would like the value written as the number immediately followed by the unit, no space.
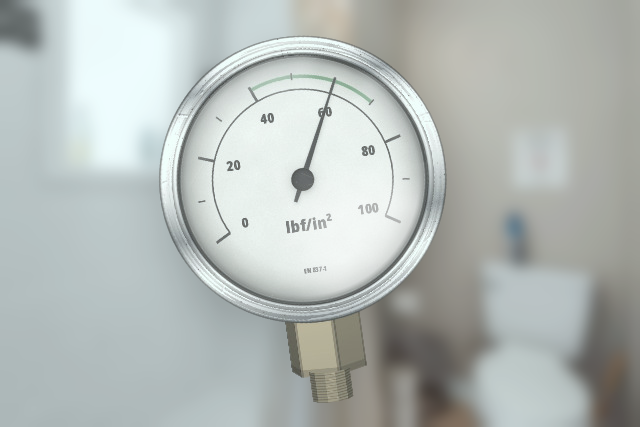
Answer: 60psi
